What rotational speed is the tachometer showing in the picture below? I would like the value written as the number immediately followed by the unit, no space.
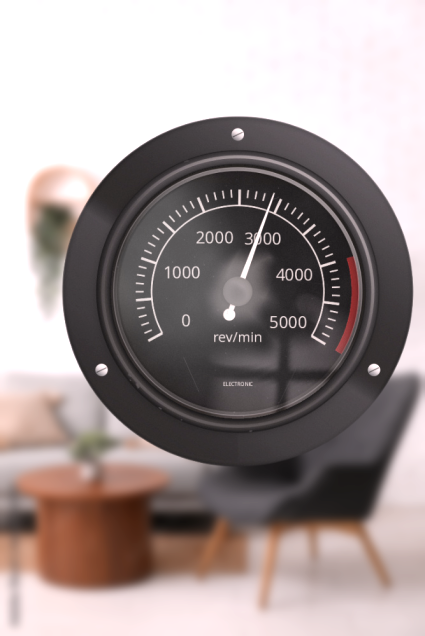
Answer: 2900rpm
